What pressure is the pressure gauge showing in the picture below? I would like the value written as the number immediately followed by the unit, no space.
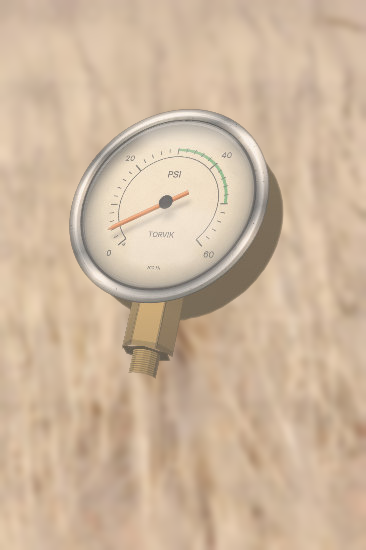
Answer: 4psi
